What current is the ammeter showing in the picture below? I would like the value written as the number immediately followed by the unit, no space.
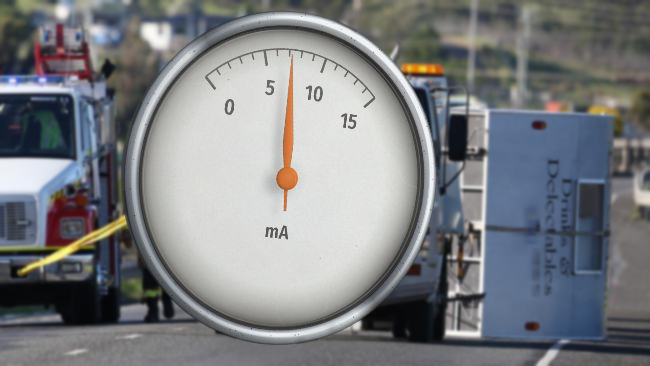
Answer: 7mA
